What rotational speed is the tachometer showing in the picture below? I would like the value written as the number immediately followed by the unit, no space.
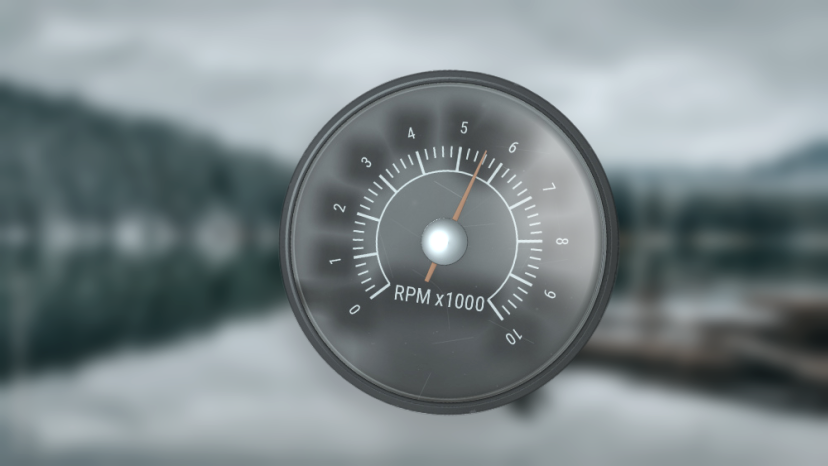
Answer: 5600rpm
